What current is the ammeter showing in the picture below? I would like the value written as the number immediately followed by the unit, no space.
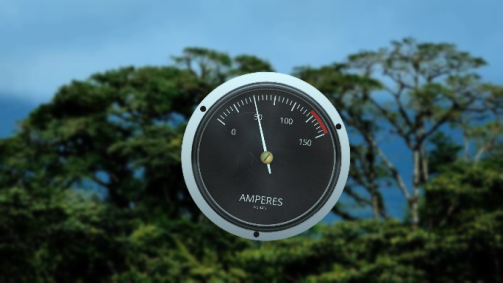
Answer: 50A
